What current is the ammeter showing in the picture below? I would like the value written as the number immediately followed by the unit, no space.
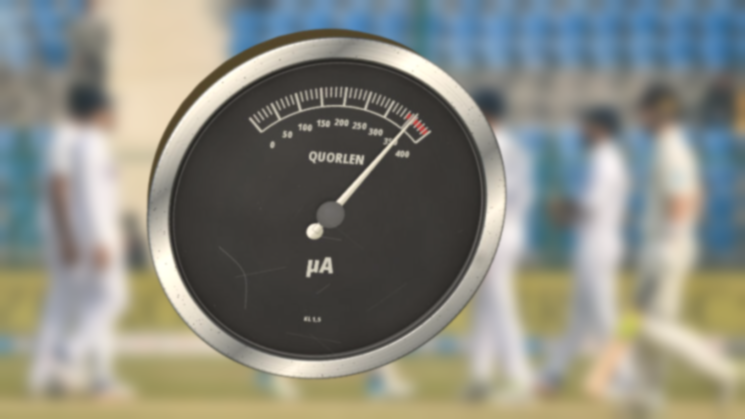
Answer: 350µA
